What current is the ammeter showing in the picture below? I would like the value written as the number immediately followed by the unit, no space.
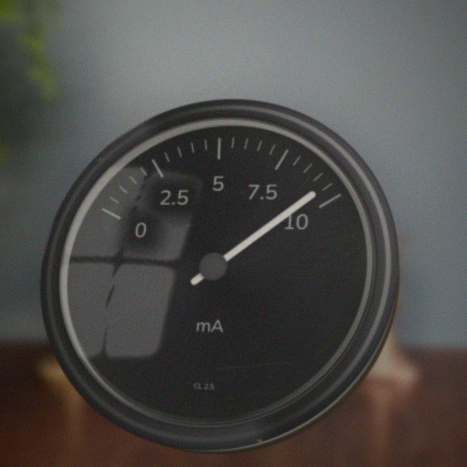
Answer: 9.5mA
